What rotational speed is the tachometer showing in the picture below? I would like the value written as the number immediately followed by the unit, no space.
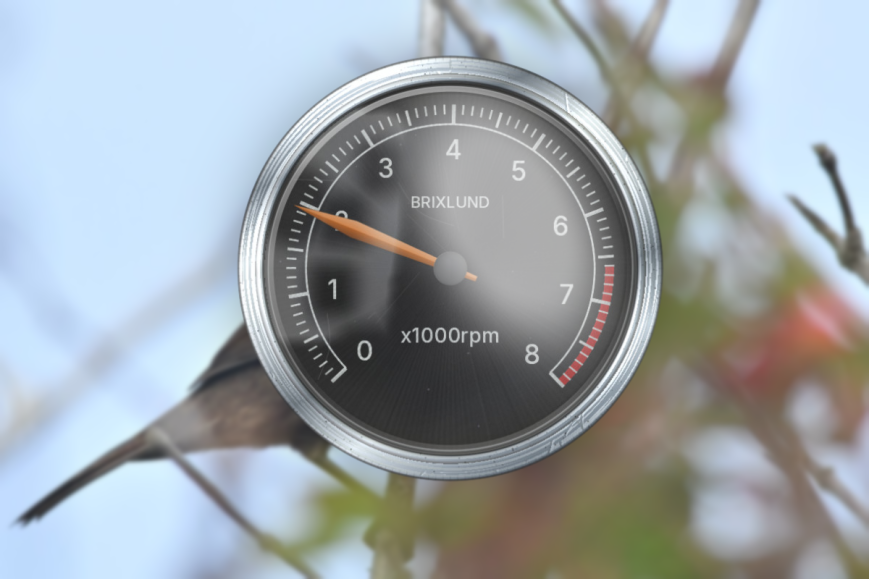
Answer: 1950rpm
